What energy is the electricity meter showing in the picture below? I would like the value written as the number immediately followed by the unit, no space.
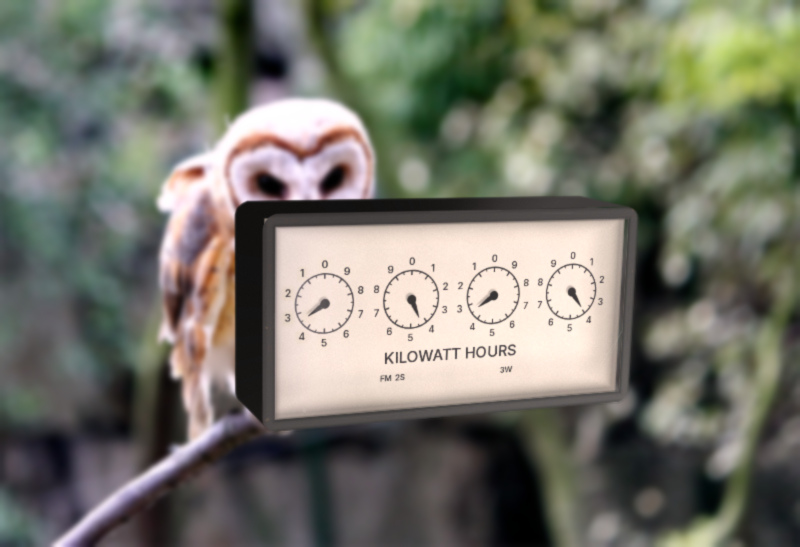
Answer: 3434kWh
